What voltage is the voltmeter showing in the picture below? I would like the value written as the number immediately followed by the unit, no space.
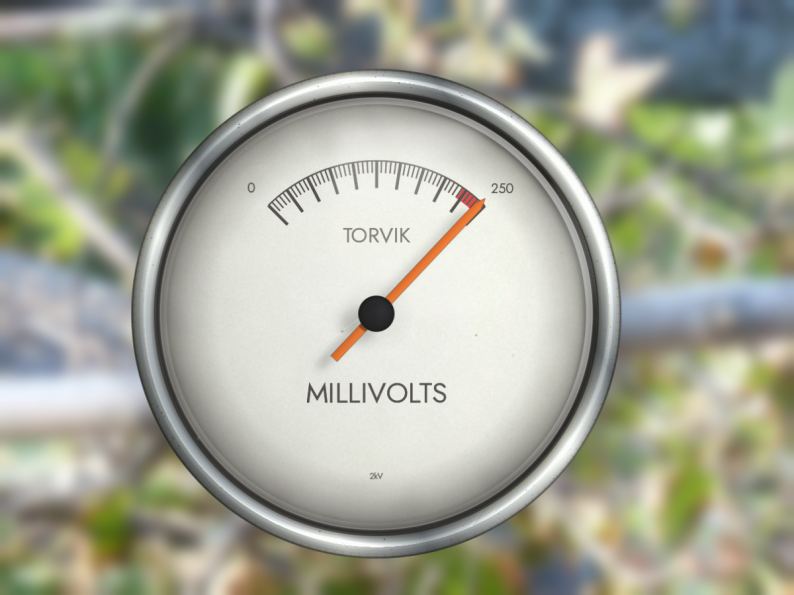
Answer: 245mV
